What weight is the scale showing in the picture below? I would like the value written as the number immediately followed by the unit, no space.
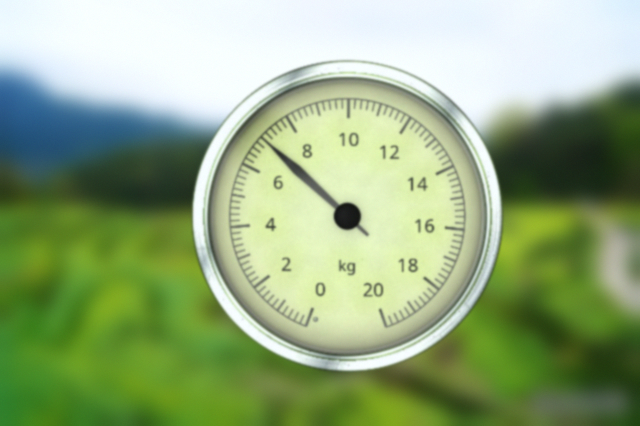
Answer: 7kg
